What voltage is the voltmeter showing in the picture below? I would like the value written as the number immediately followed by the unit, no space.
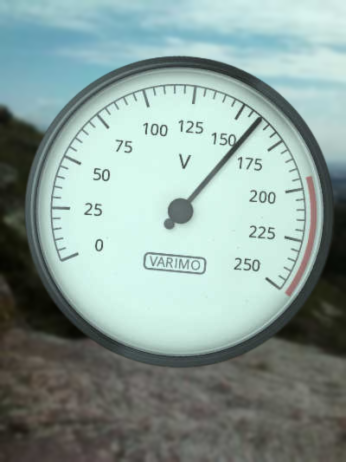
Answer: 160V
